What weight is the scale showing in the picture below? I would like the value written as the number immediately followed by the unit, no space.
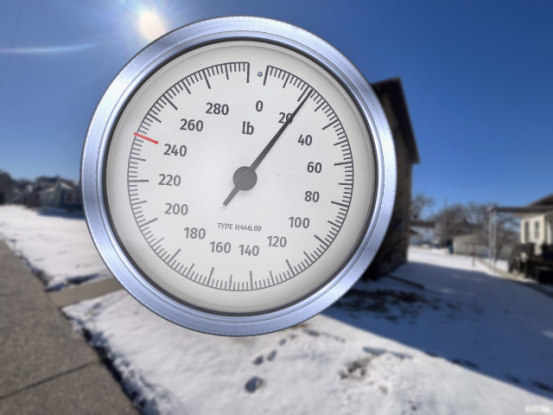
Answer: 22lb
